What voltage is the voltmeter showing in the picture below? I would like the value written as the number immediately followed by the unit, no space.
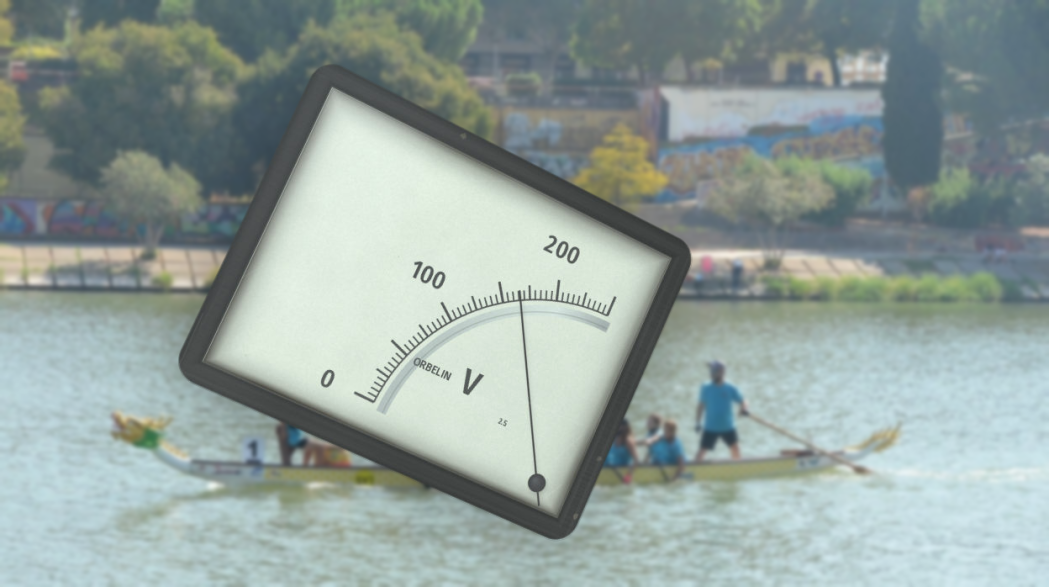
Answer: 165V
